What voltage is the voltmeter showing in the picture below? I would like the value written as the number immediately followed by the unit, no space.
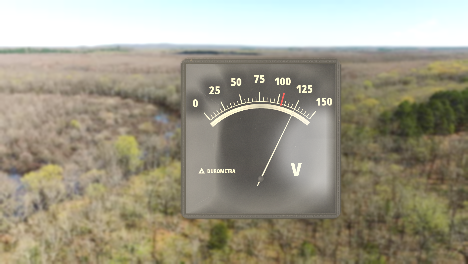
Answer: 125V
